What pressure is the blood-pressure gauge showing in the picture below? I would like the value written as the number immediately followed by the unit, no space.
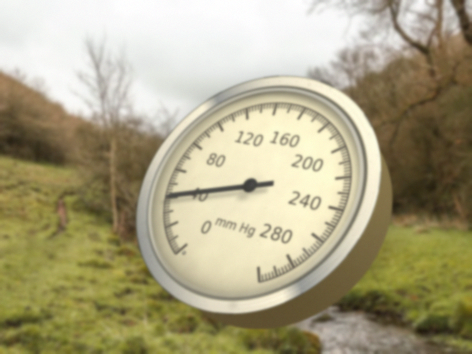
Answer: 40mmHg
